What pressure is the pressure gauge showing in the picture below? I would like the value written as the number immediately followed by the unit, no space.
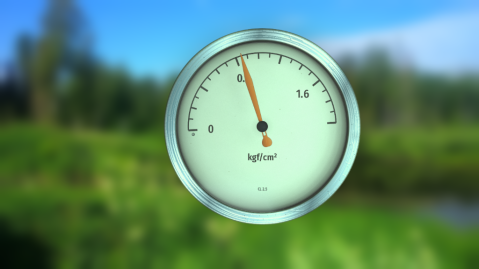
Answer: 0.85kg/cm²
